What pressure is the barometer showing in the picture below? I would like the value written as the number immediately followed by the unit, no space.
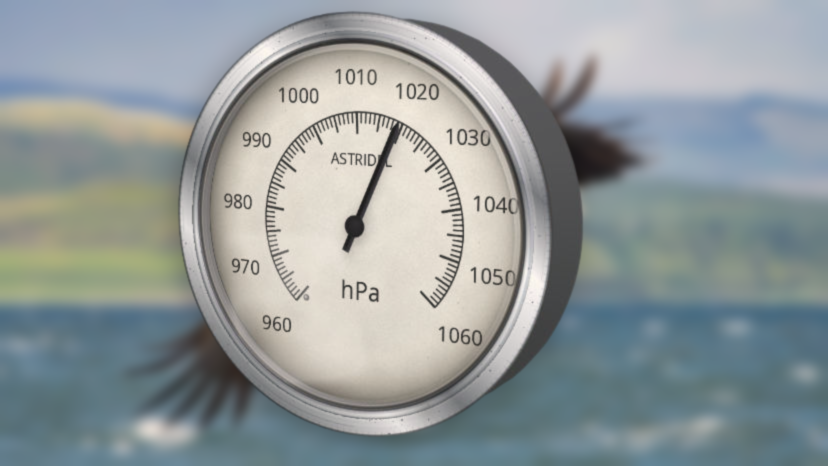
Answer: 1020hPa
